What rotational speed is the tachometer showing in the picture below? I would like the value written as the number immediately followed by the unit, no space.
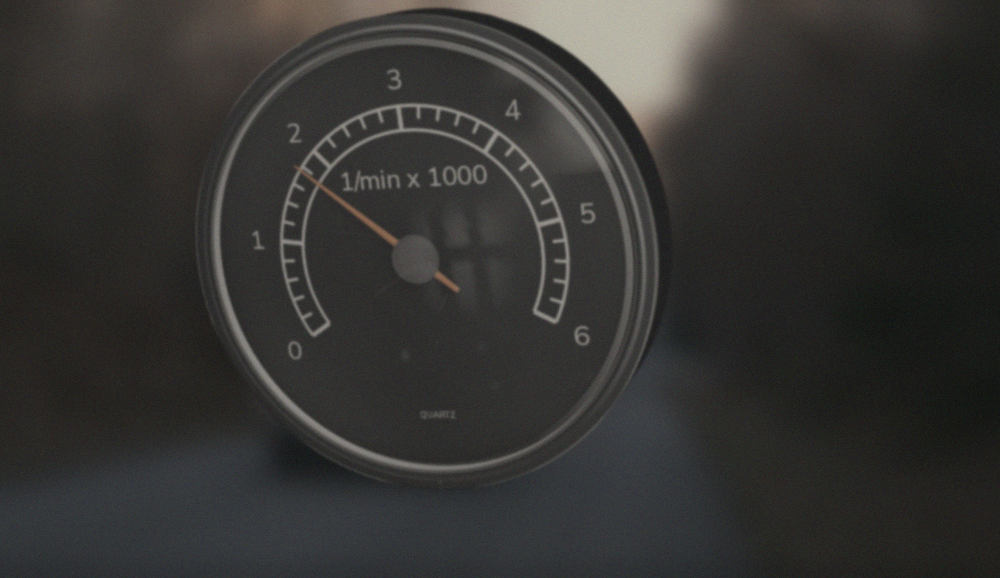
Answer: 1800rpm
